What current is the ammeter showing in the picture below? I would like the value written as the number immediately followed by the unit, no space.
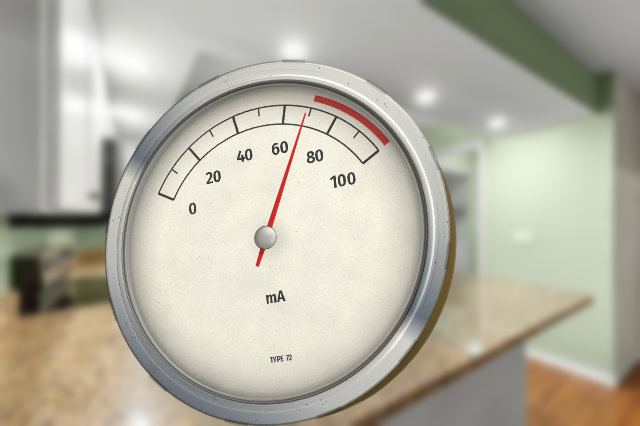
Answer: 70mA
